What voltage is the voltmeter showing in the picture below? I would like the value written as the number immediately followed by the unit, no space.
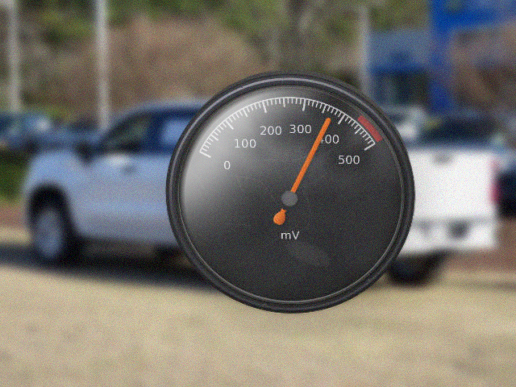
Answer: 370mV
